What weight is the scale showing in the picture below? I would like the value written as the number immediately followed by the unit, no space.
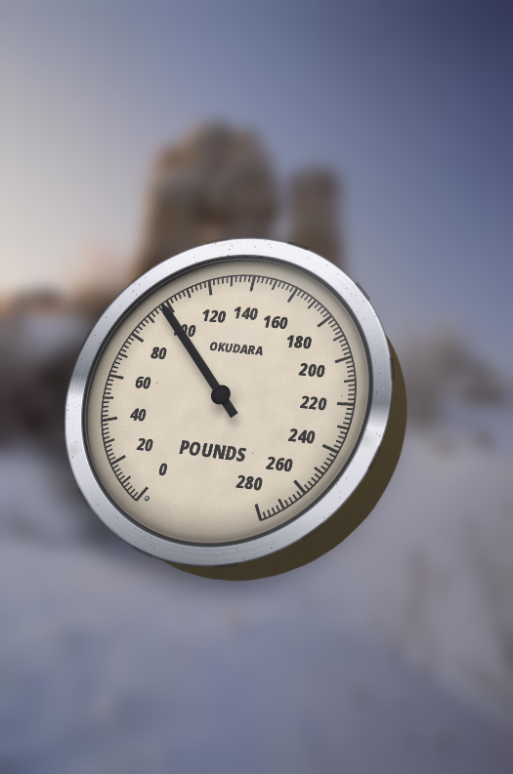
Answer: 98lb
